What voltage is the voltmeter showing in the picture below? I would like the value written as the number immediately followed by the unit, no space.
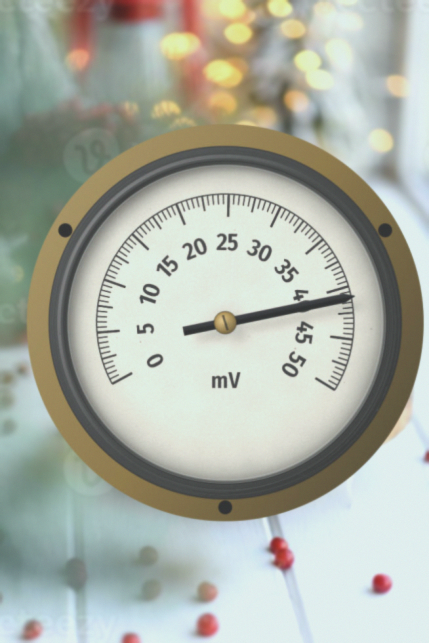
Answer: 41mV
